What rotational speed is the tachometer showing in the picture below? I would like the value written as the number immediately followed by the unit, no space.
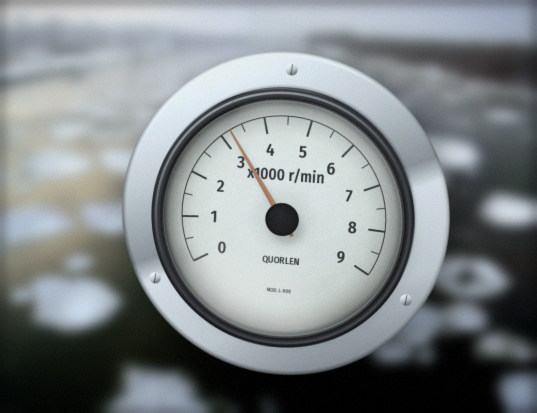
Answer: 3250rpm
